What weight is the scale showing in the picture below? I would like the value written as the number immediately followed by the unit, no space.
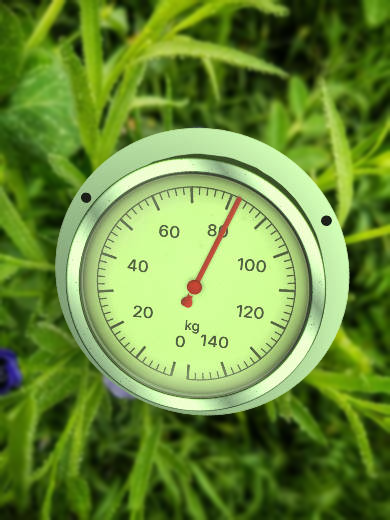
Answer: 82kg
